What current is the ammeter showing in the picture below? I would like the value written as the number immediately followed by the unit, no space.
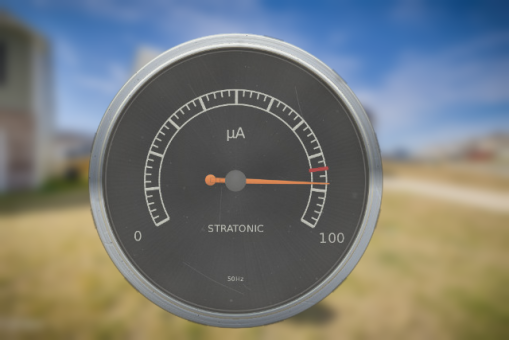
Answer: 88µA
